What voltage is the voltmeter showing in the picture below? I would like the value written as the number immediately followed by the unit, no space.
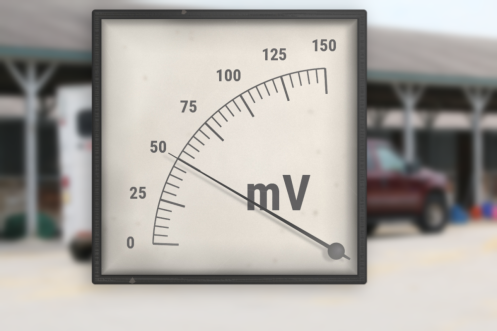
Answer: 50mV
